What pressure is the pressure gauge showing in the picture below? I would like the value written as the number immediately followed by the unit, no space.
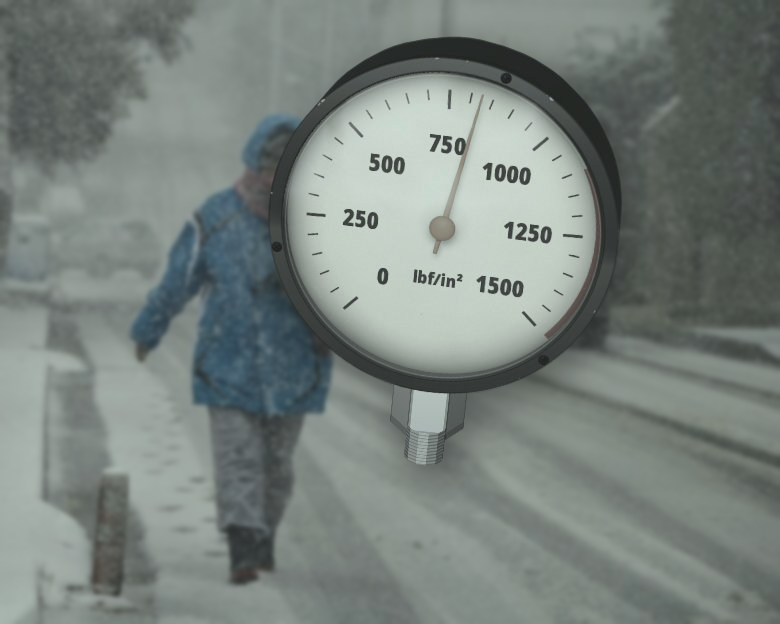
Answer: 825psi
